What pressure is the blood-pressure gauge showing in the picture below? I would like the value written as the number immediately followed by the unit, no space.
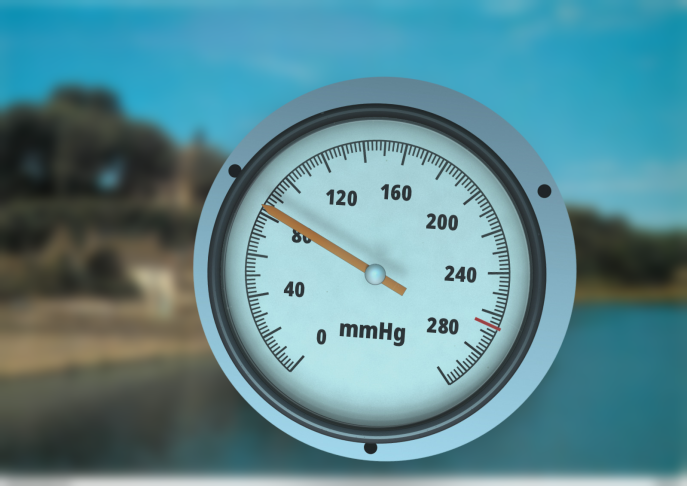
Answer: 84mmHg
